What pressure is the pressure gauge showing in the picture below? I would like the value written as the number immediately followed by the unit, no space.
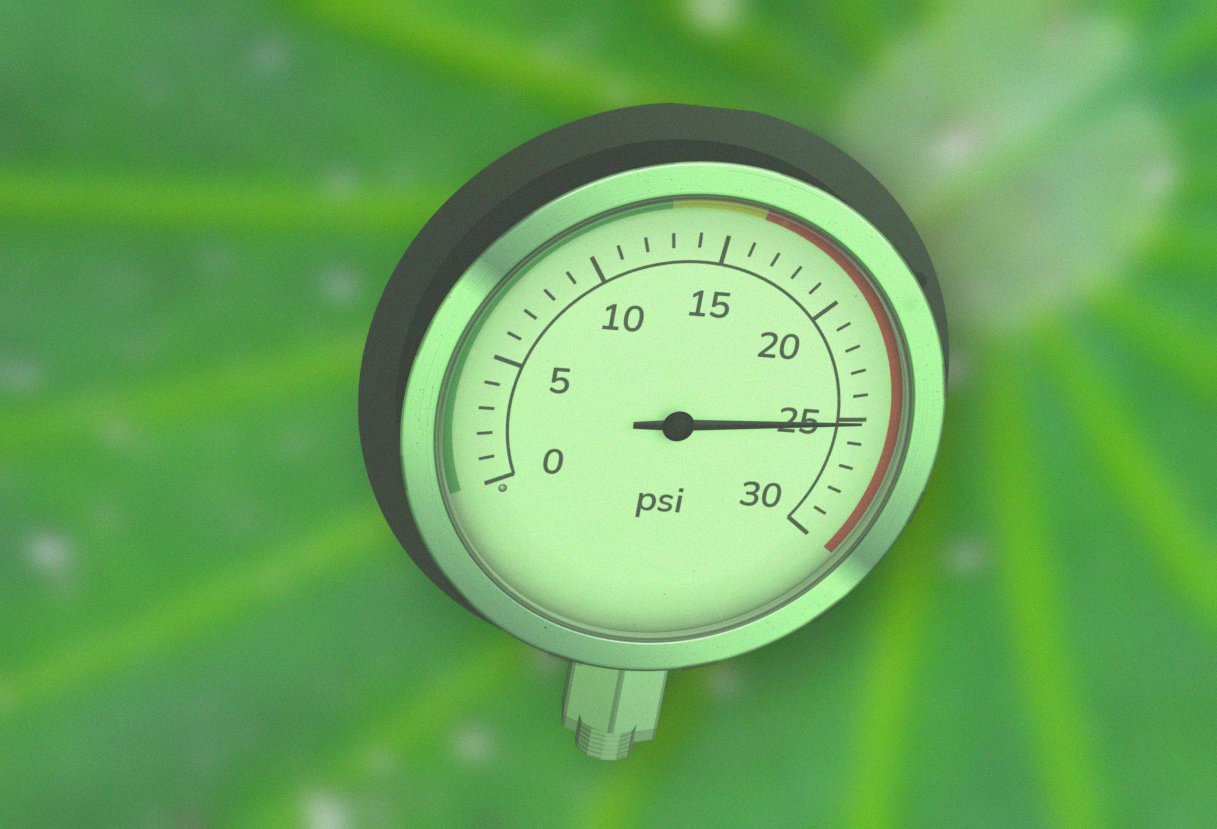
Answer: 25psi
